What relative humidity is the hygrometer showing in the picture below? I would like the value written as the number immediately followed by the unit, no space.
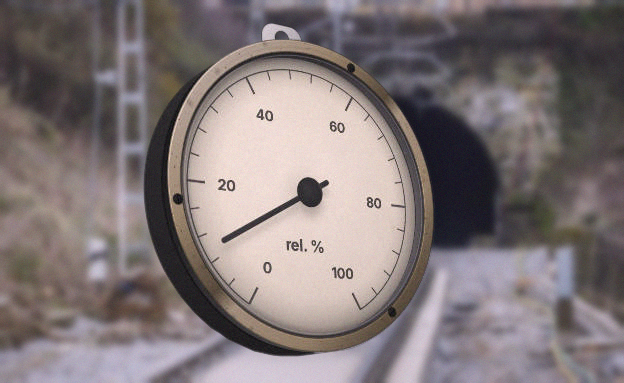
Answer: 10%
